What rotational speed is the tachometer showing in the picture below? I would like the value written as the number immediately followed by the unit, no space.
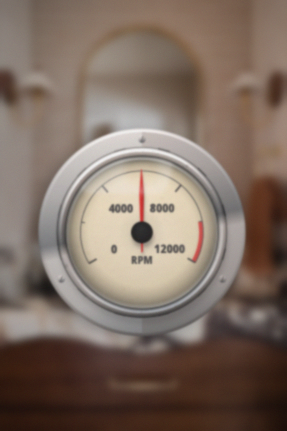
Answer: 6000rpm
